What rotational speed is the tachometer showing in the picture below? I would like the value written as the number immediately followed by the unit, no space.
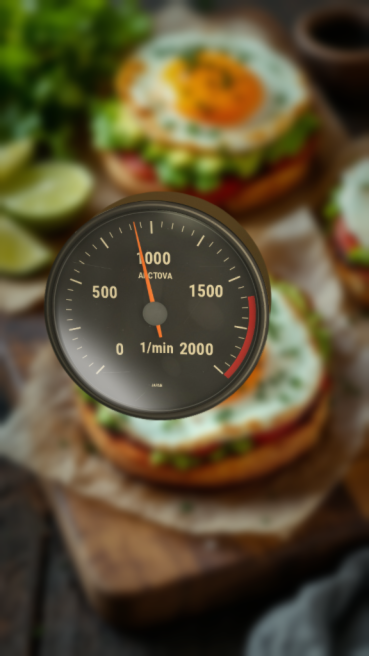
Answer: 925rpm
